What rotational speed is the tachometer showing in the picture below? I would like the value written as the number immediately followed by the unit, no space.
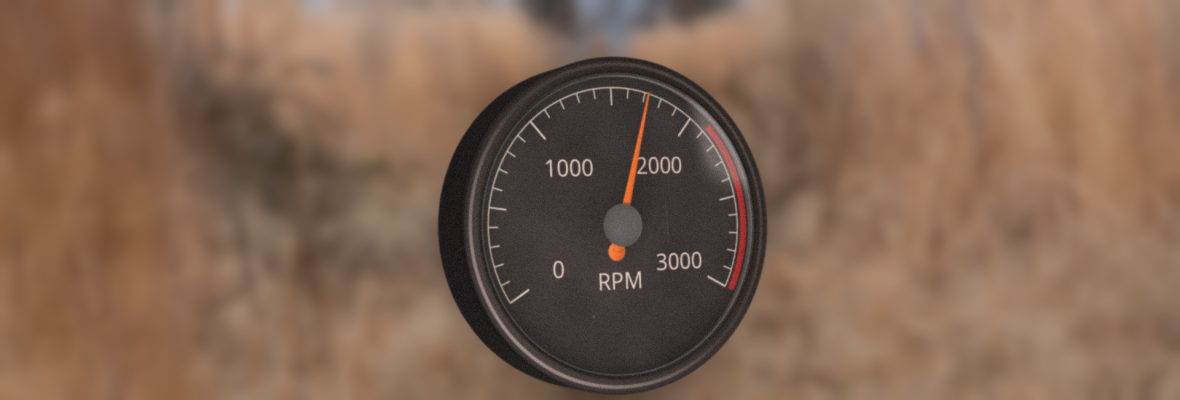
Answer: 1700rpm
